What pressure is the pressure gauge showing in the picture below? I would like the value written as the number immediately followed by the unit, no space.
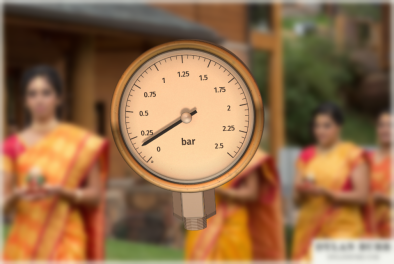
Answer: 0.15bar
